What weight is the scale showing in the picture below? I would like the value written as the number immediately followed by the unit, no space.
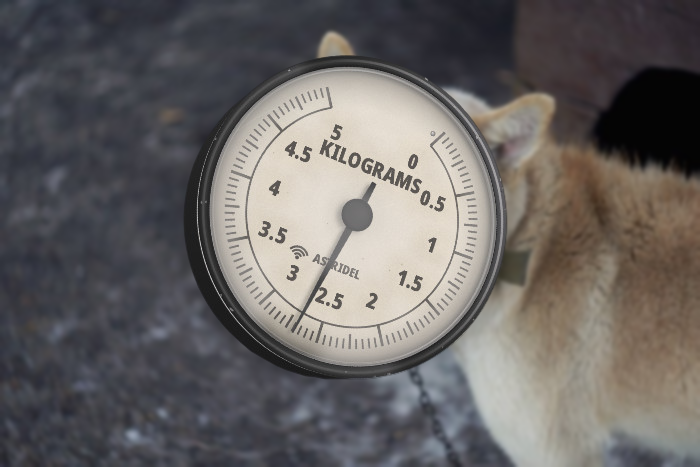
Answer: 2.7kg
